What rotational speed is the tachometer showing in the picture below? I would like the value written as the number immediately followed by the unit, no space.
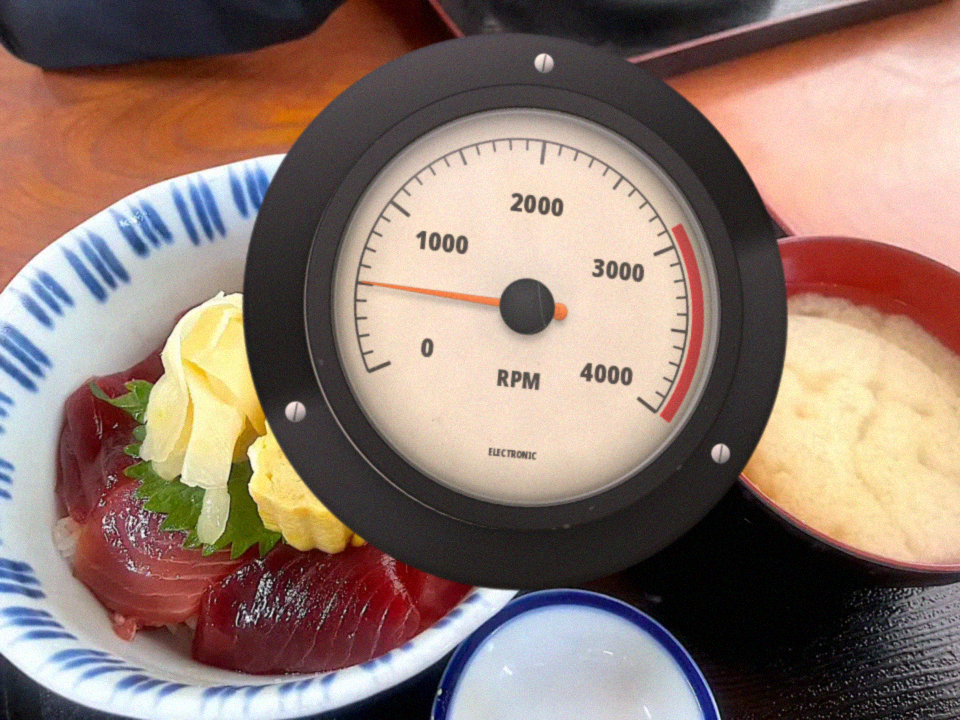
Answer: 500rpm
